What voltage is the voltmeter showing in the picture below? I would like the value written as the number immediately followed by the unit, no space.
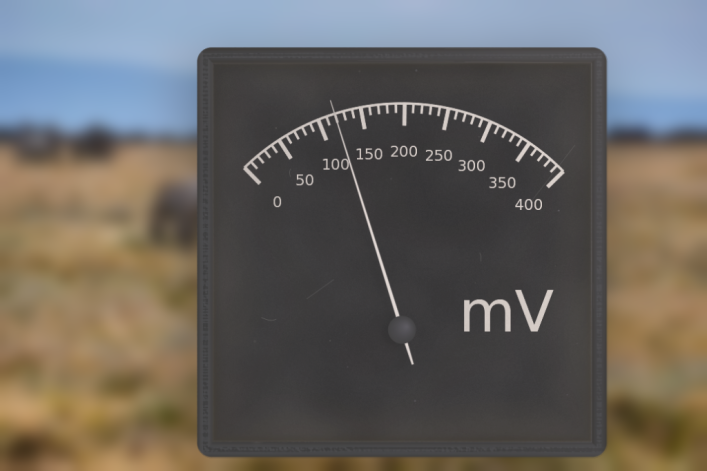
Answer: 120mV
